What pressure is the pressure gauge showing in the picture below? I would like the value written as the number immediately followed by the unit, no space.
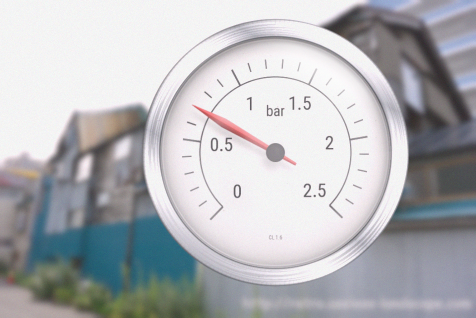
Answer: 0.7bar
